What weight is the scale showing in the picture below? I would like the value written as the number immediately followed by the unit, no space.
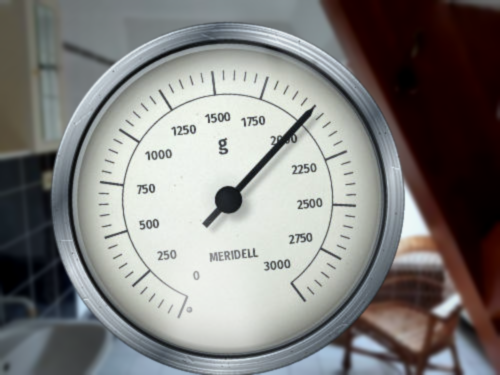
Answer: 2000g
